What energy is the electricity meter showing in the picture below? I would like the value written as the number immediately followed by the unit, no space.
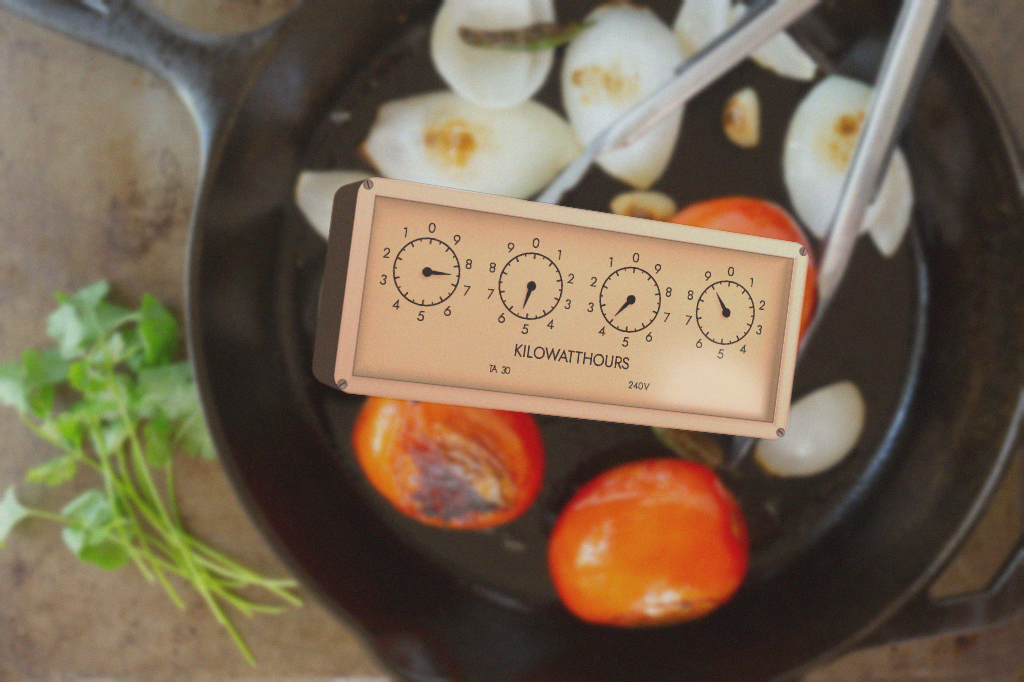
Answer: 7539kWh
